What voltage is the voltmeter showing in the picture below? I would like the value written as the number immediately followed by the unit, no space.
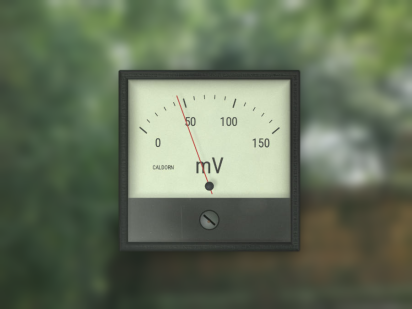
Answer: 45mV
